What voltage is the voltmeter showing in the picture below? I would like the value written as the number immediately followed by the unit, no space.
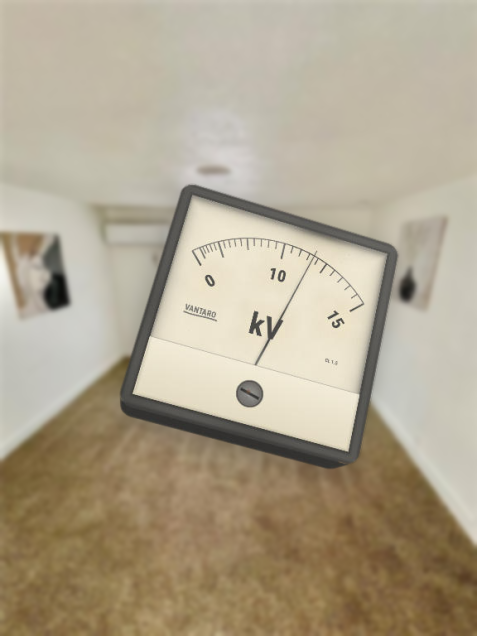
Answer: 11.75kV
